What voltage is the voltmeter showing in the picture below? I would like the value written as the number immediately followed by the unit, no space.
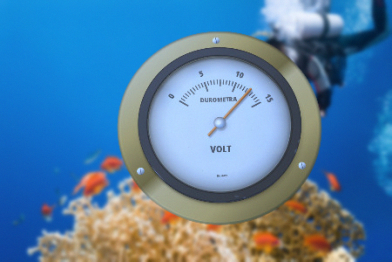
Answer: 12.5V
